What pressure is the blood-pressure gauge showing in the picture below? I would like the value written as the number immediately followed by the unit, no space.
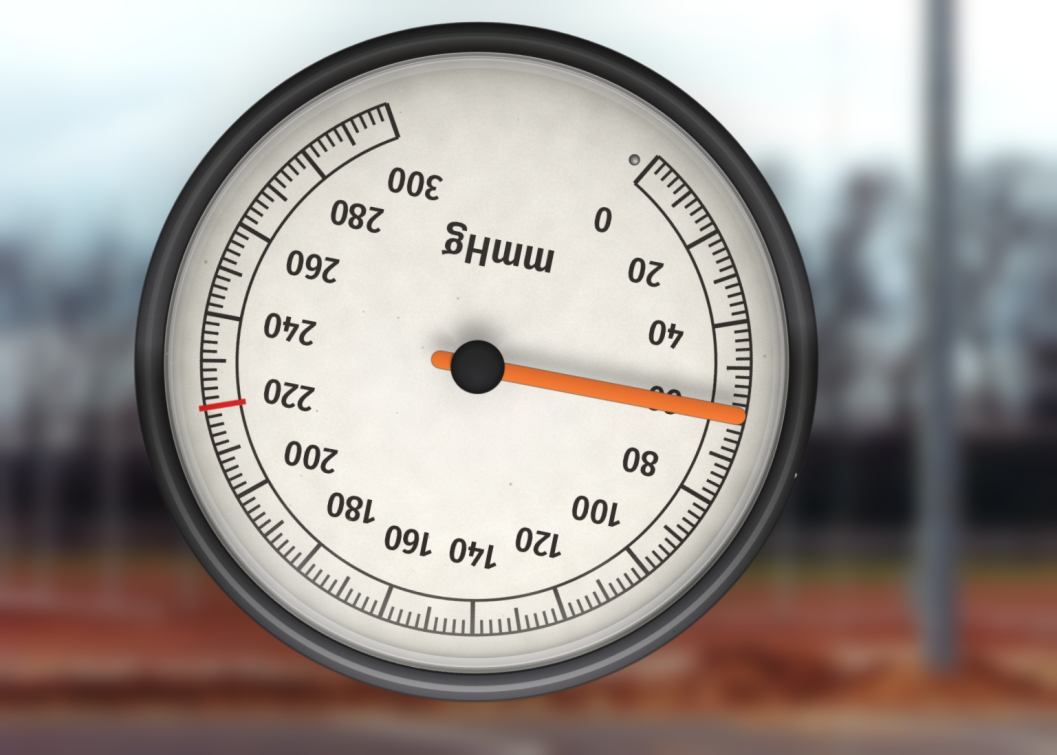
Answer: 60mmHg
